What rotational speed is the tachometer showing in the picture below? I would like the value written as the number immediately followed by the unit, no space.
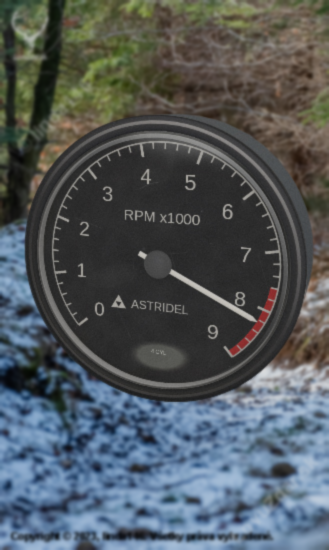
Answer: 8200rpm
